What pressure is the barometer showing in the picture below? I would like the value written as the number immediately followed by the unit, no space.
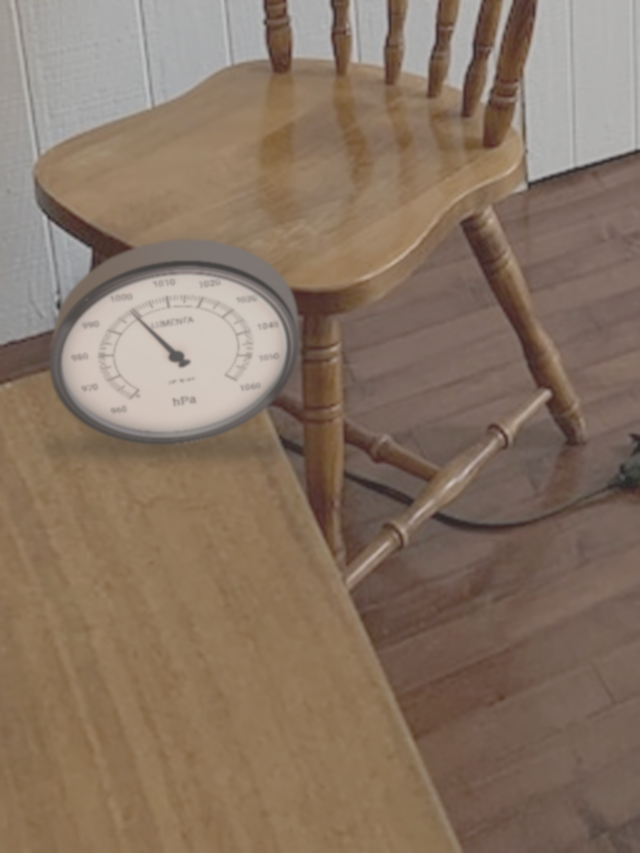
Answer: 1000hPa
